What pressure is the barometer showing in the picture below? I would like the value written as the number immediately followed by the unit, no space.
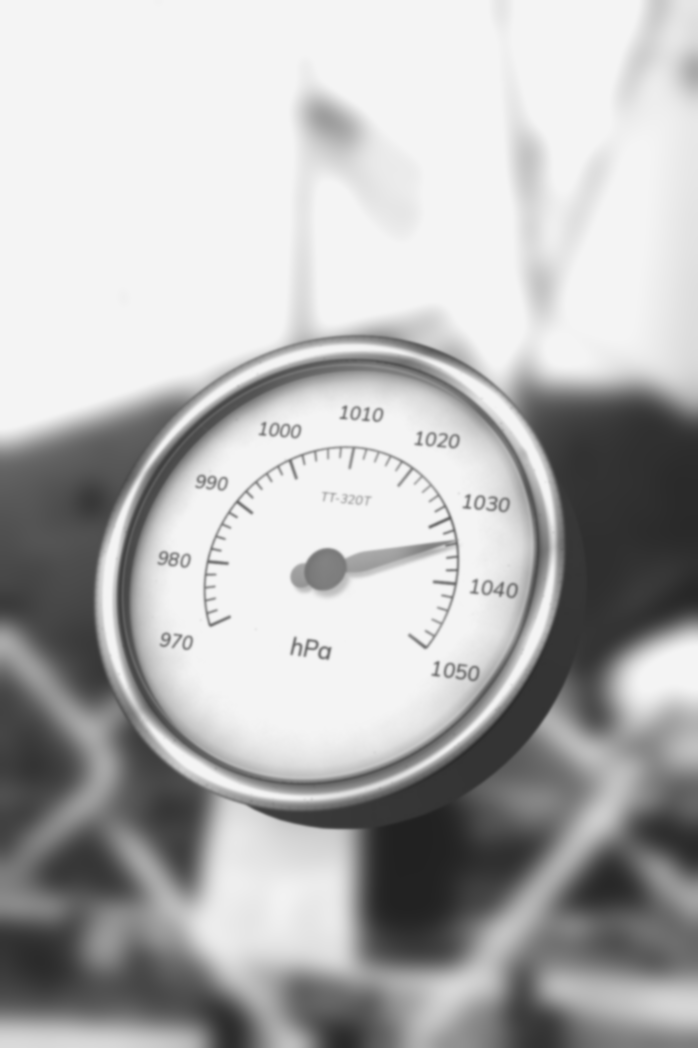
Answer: 1034hPa
